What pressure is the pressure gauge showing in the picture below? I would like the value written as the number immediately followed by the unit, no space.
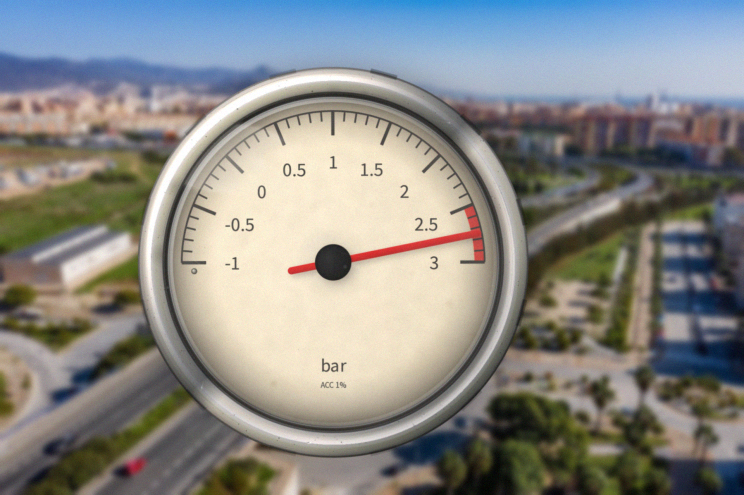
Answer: 2.75bar
